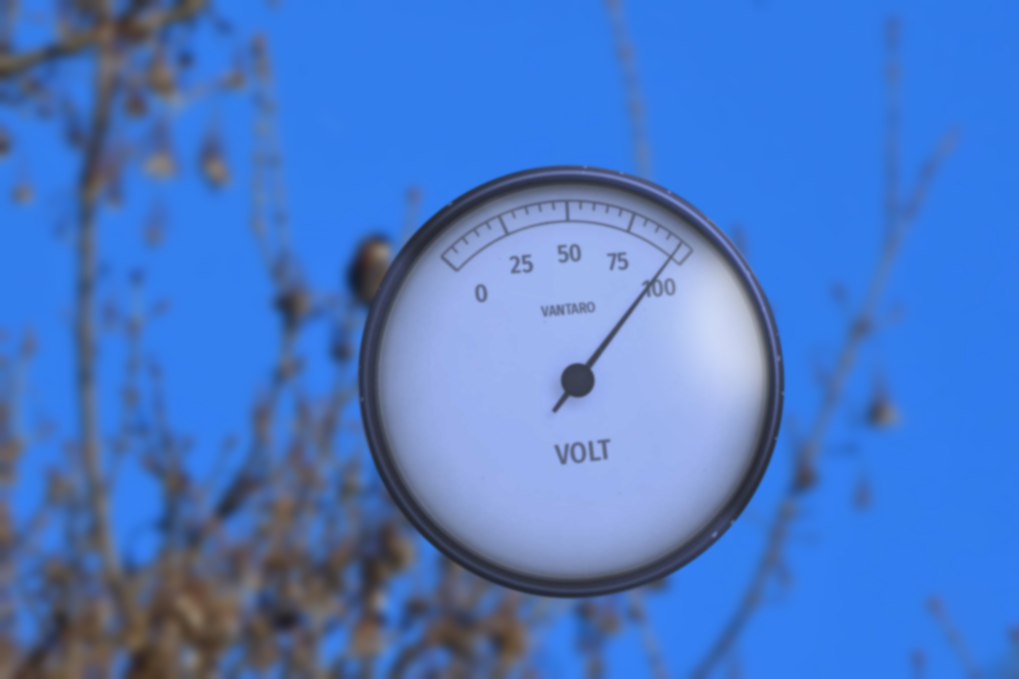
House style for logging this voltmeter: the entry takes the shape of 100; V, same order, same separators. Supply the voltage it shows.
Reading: 95; V
